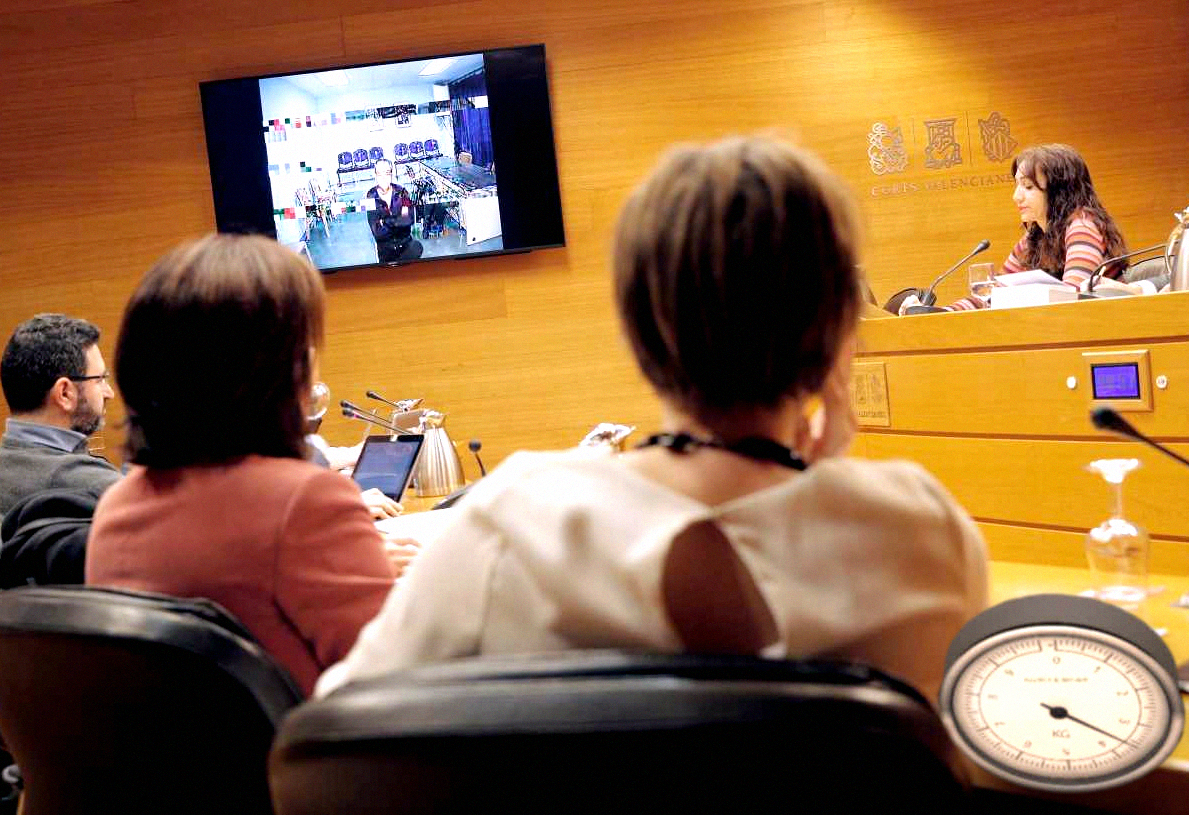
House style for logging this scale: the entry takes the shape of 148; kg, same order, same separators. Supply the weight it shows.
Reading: 3.5; kg
